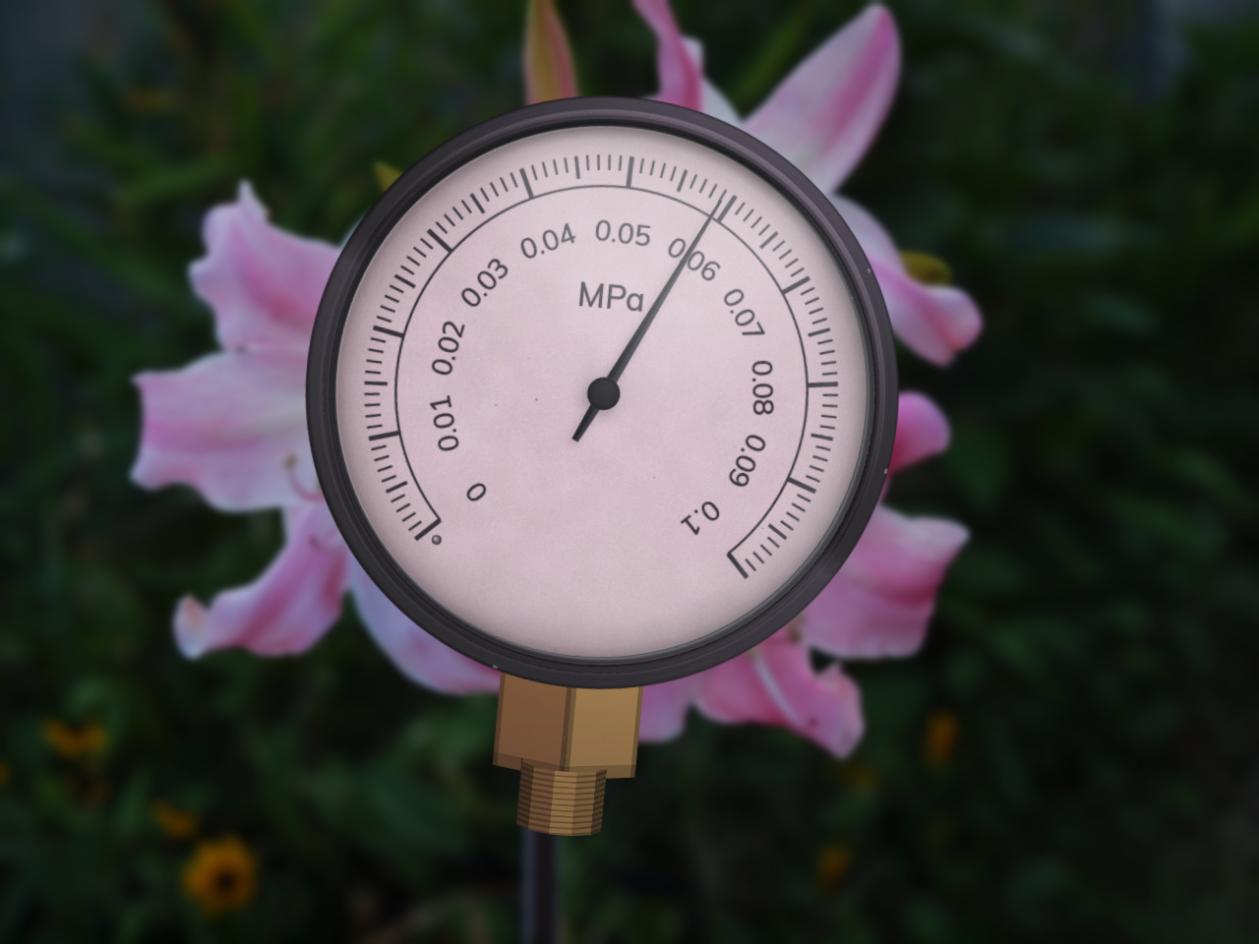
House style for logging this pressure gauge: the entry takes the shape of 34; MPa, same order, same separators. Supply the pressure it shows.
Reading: 0.059; MPa
